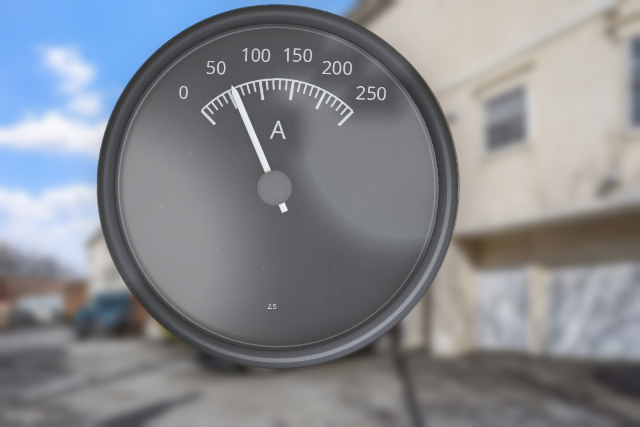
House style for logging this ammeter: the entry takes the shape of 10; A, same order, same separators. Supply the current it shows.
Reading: 60; A
